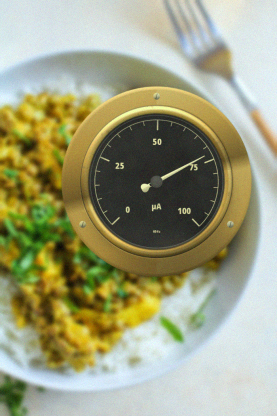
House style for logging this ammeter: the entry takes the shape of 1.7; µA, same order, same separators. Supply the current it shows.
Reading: 72.5; µA
